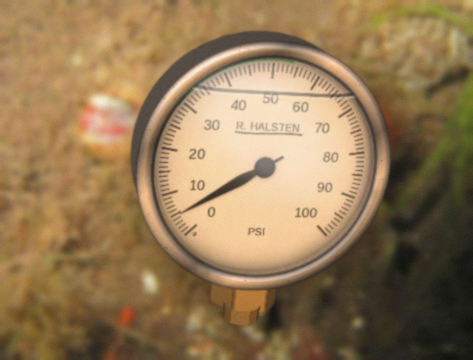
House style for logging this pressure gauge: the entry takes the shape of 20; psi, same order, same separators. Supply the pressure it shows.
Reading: 5; psi
